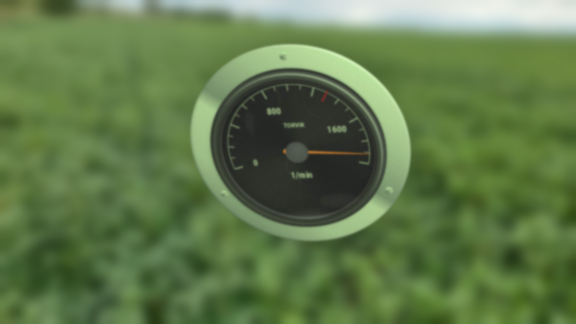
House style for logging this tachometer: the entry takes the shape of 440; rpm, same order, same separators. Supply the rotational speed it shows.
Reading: 1900; rpm
